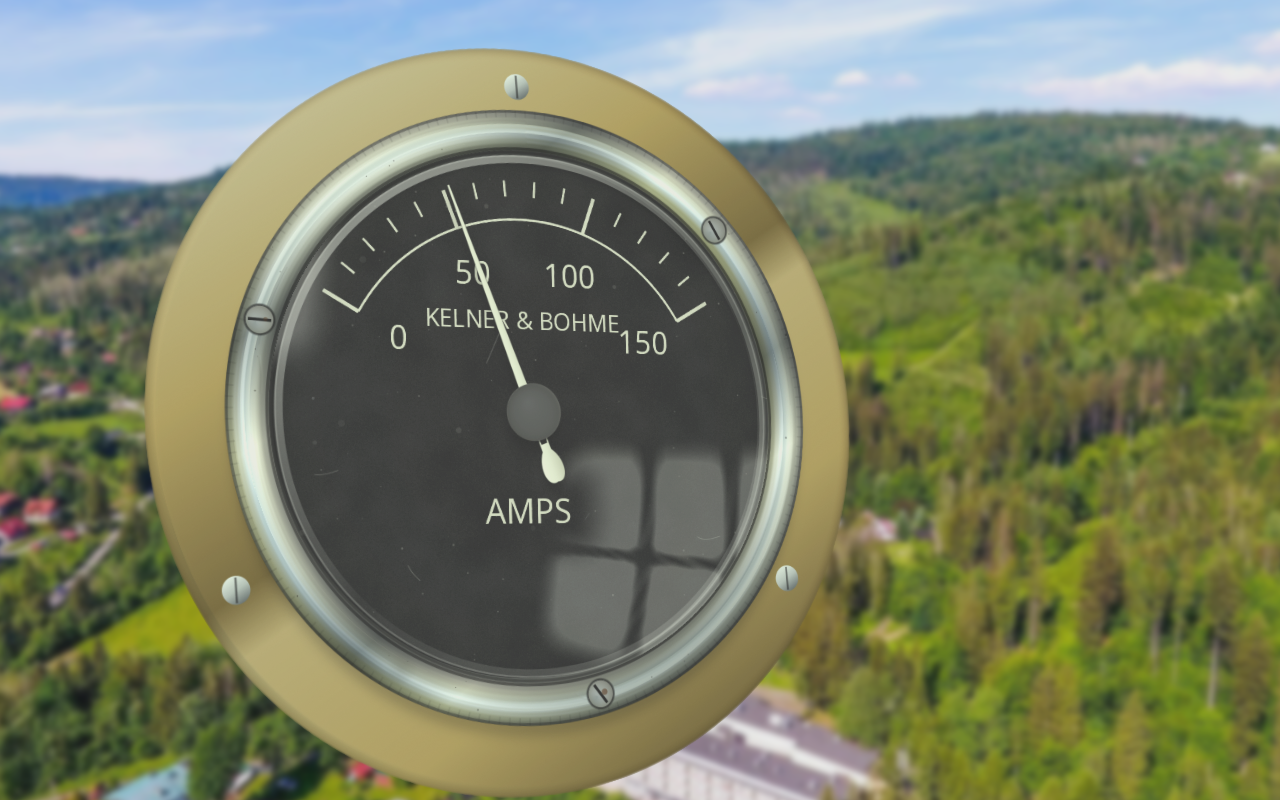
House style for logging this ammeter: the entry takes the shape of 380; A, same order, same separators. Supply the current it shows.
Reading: 50; A
